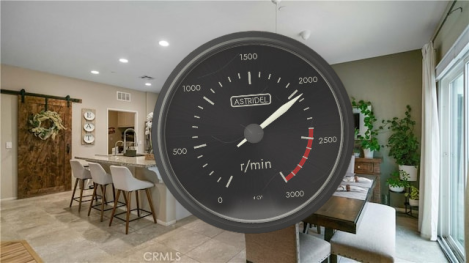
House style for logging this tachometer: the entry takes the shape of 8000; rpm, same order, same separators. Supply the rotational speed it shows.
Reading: 2050; rpm
